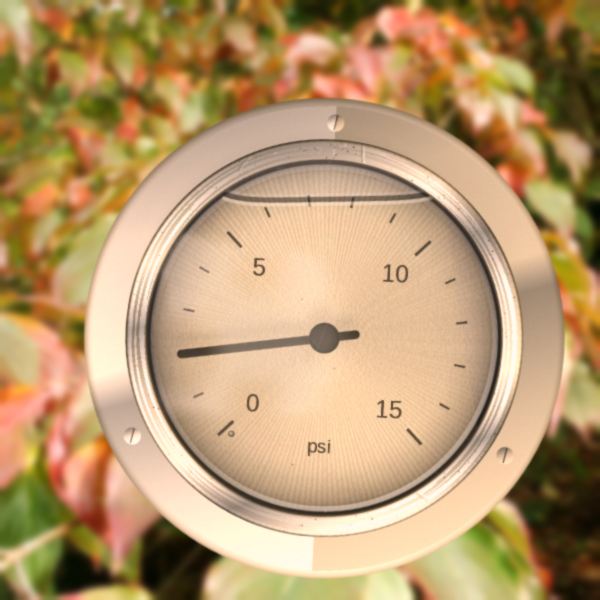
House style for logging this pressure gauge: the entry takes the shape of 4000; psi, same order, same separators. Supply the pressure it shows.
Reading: 2; psi
